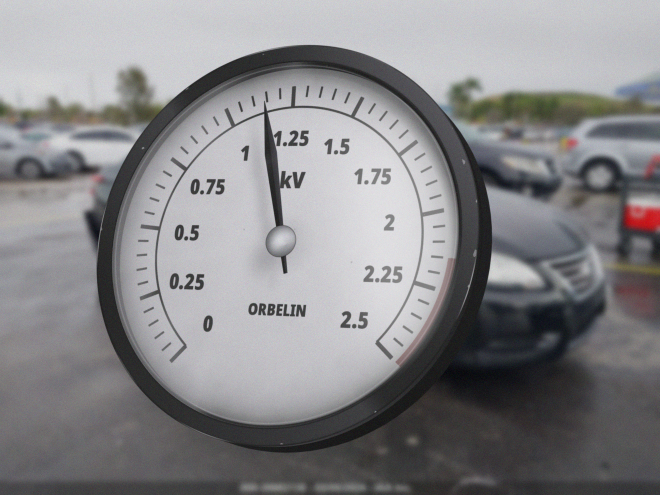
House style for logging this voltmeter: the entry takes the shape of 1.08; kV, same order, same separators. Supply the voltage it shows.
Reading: 1.15; kV
